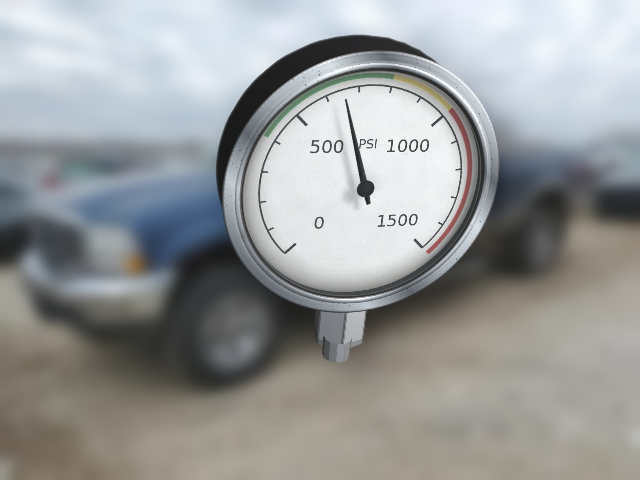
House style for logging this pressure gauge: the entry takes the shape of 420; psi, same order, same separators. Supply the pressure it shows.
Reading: 650; psi
